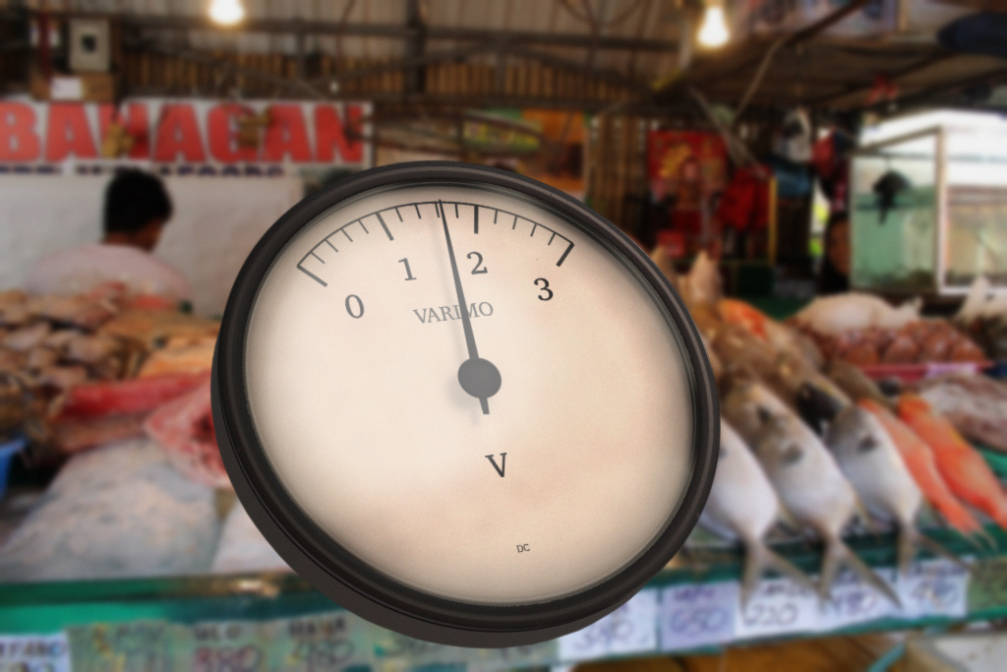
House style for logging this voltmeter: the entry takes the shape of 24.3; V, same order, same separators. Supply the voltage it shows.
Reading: 1.6; V
